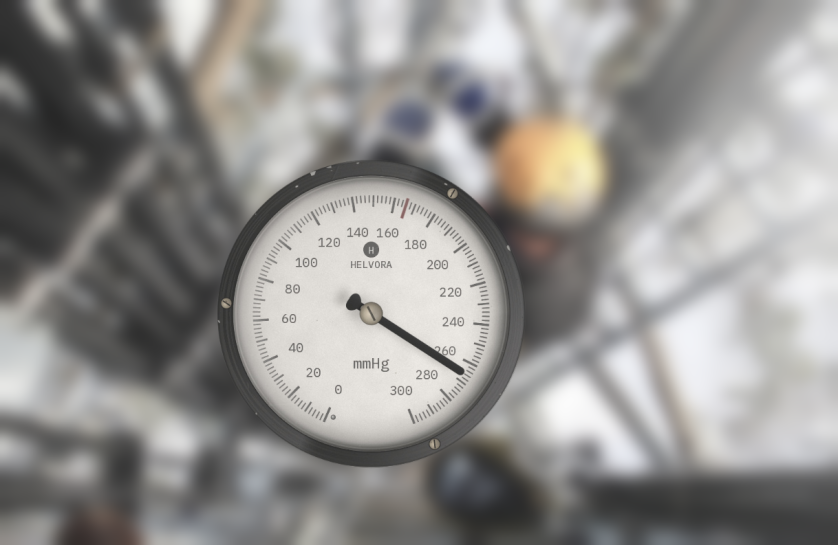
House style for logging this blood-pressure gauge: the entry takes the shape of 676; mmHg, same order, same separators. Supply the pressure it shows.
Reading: 266; mmHg
